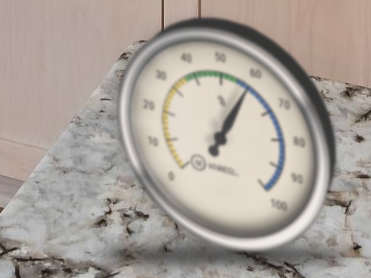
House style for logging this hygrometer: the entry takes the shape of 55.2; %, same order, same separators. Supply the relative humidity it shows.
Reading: 60; %
